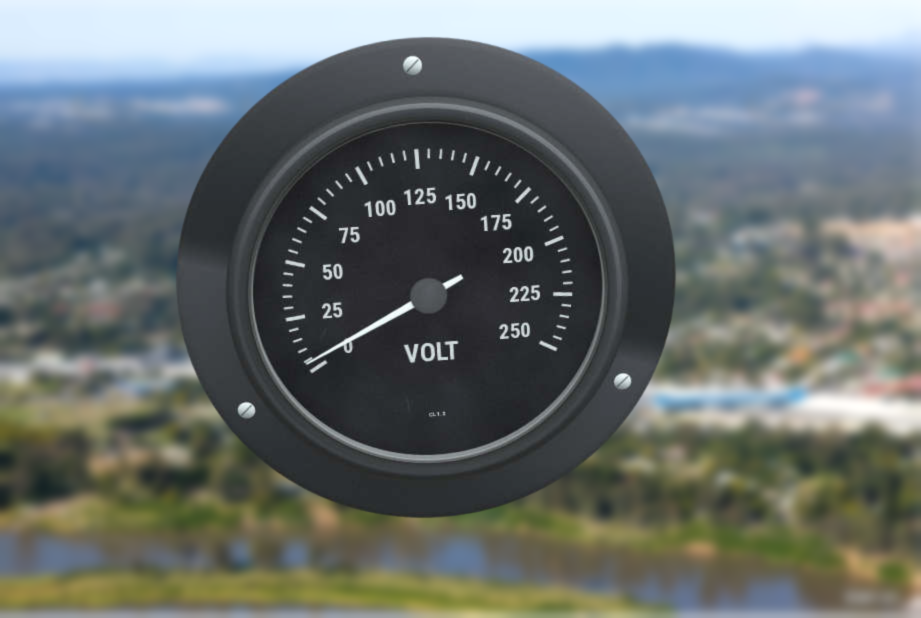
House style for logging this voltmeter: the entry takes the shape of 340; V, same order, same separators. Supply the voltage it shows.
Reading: 5; V
